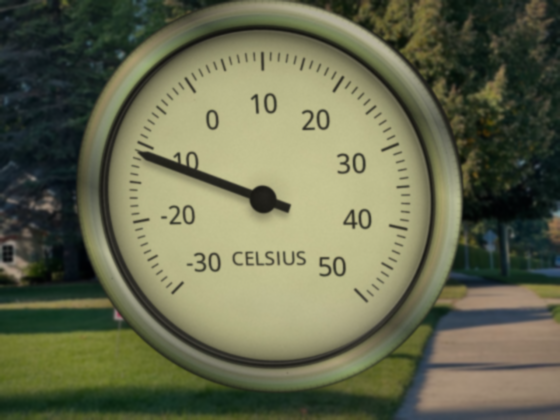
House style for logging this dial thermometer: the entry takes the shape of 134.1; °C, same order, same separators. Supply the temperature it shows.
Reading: -11; °C
